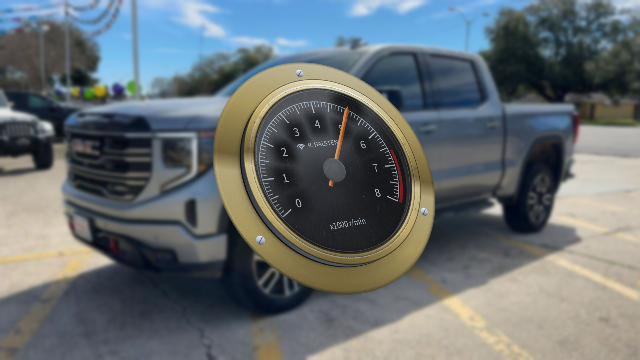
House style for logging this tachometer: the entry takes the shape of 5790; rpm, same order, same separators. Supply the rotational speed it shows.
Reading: 5000; rpm
